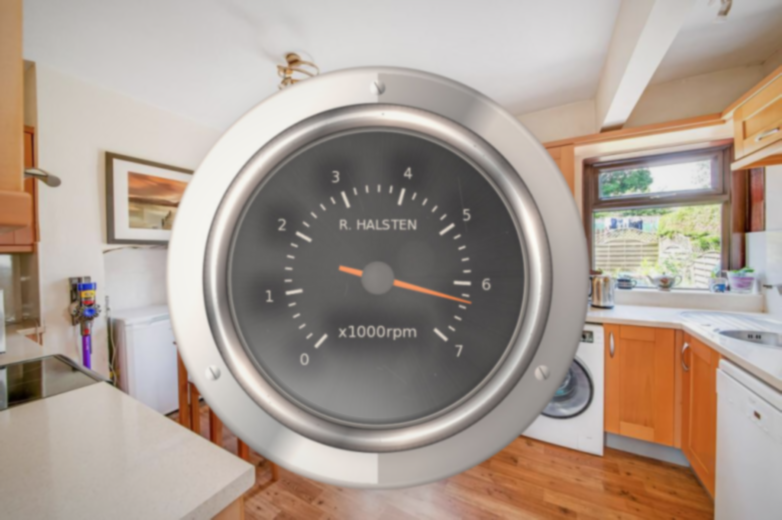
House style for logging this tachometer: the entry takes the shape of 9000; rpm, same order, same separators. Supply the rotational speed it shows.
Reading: 6300; rpm
